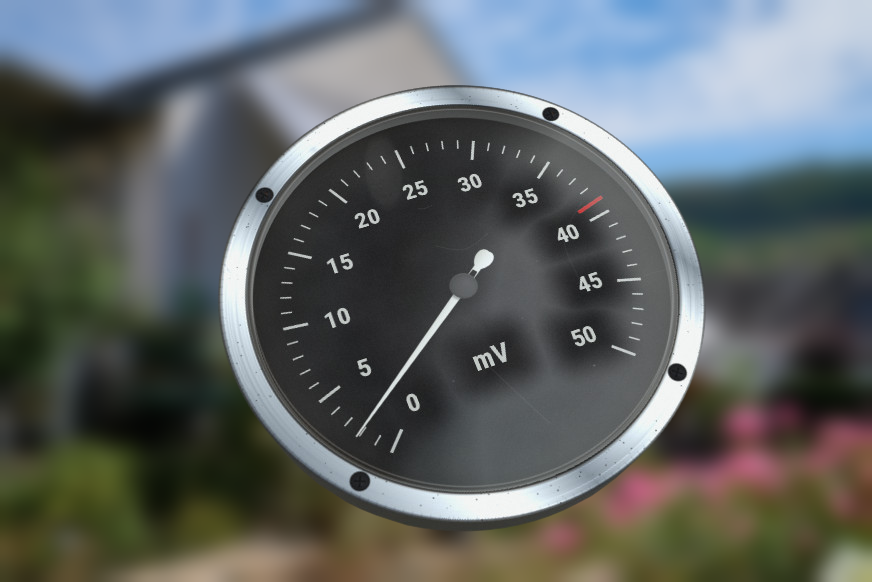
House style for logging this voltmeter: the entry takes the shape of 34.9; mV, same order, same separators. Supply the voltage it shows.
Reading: 2; mV
